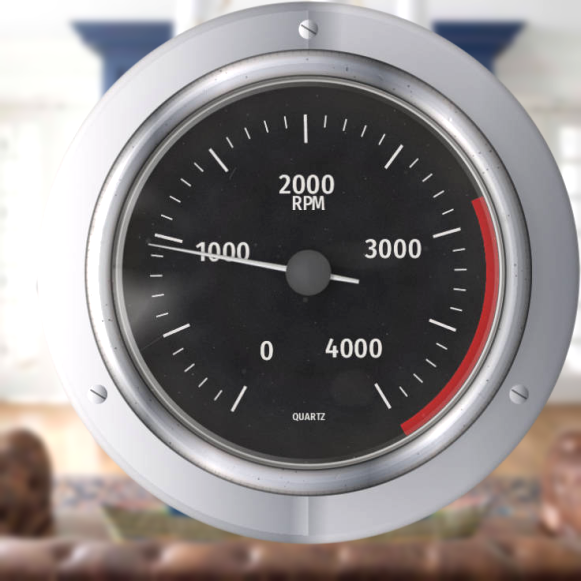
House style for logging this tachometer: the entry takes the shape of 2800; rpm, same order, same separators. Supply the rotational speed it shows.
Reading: 950; rpm
